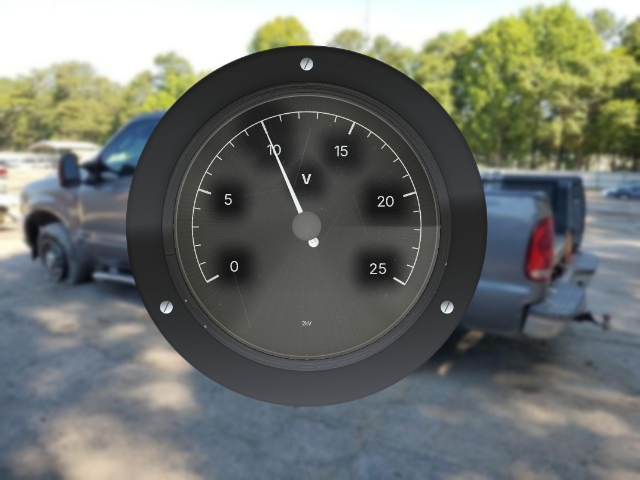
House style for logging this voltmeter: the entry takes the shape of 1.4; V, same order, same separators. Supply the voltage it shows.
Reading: 10; V
